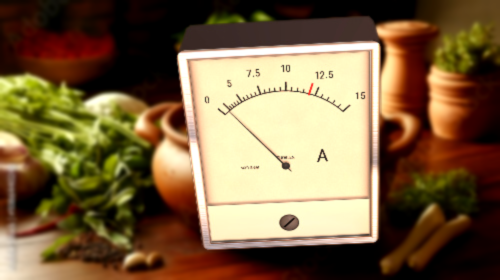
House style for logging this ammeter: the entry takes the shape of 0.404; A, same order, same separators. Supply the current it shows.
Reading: 2.5; A
